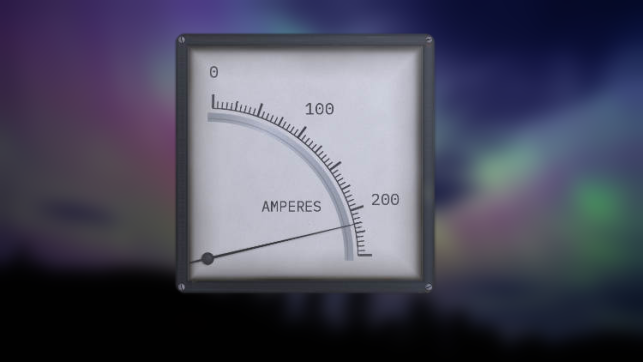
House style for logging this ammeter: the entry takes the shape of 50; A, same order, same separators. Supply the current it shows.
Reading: 215; A
